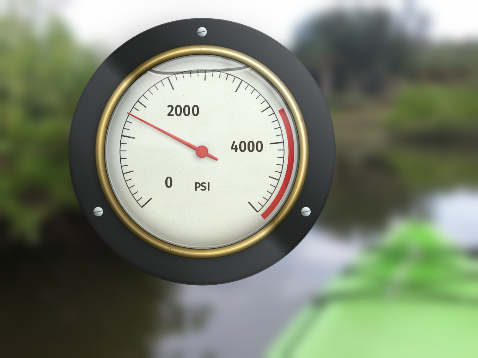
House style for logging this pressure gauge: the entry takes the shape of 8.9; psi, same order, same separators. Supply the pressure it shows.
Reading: 1300; psi
